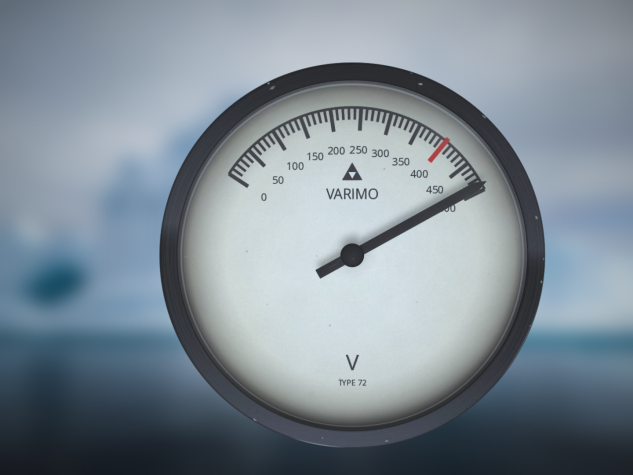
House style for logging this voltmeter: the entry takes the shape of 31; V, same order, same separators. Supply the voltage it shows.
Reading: 490; V
